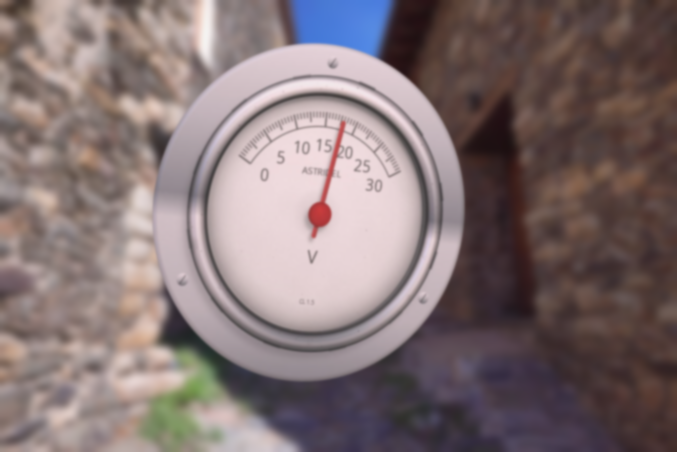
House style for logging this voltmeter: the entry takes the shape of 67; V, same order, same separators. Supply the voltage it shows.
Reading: 17.5; V
